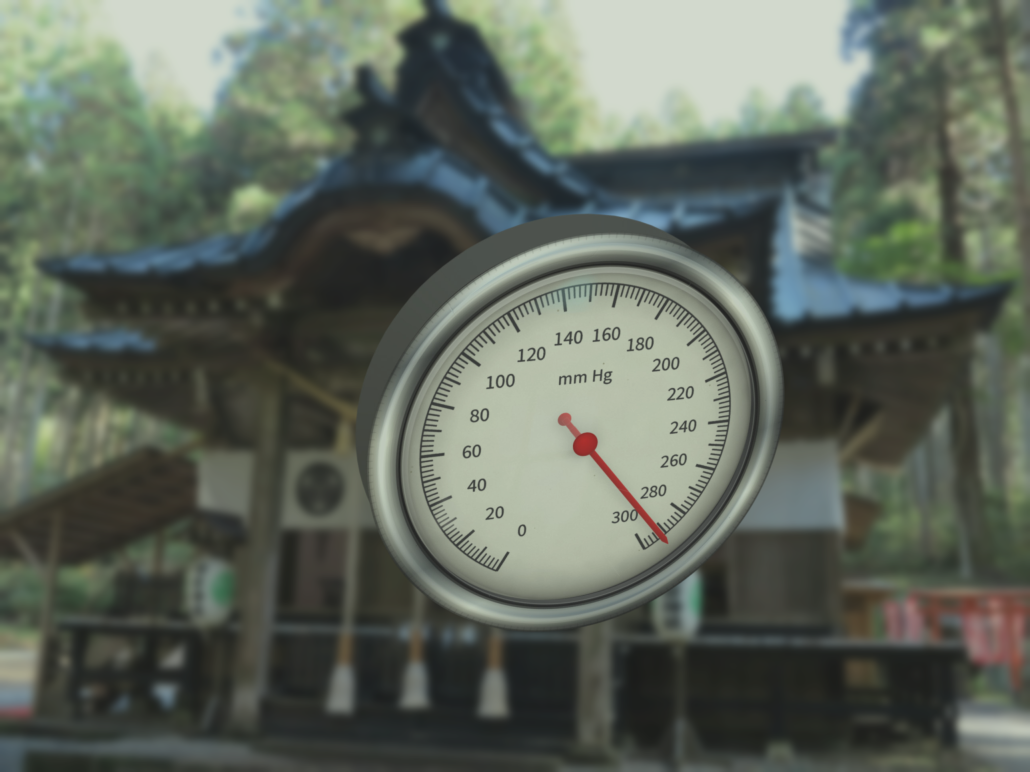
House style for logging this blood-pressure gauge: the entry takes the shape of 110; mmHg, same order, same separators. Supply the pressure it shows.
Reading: 292; mmHg
